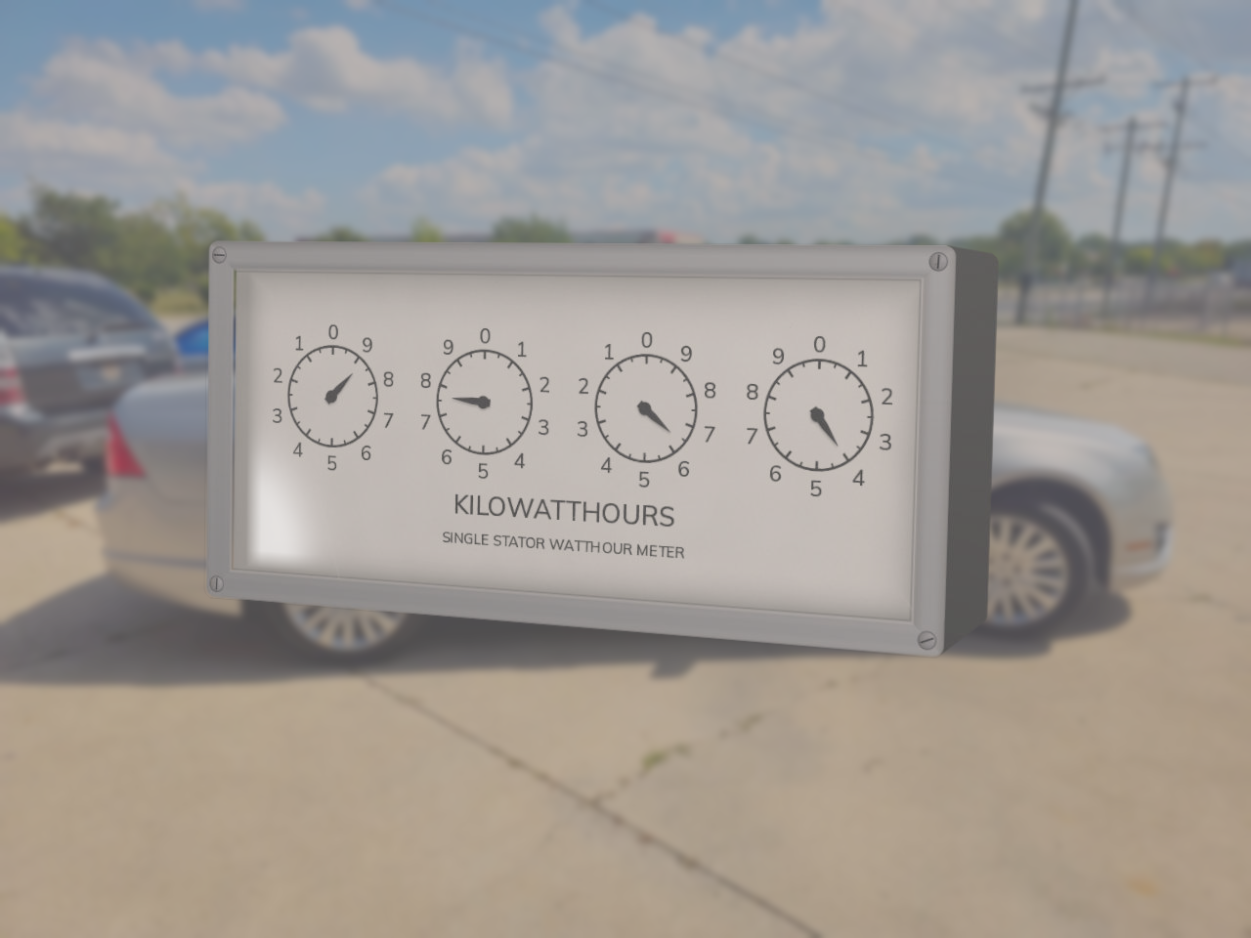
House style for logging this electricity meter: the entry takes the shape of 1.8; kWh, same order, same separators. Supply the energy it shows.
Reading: 8764; kWh
